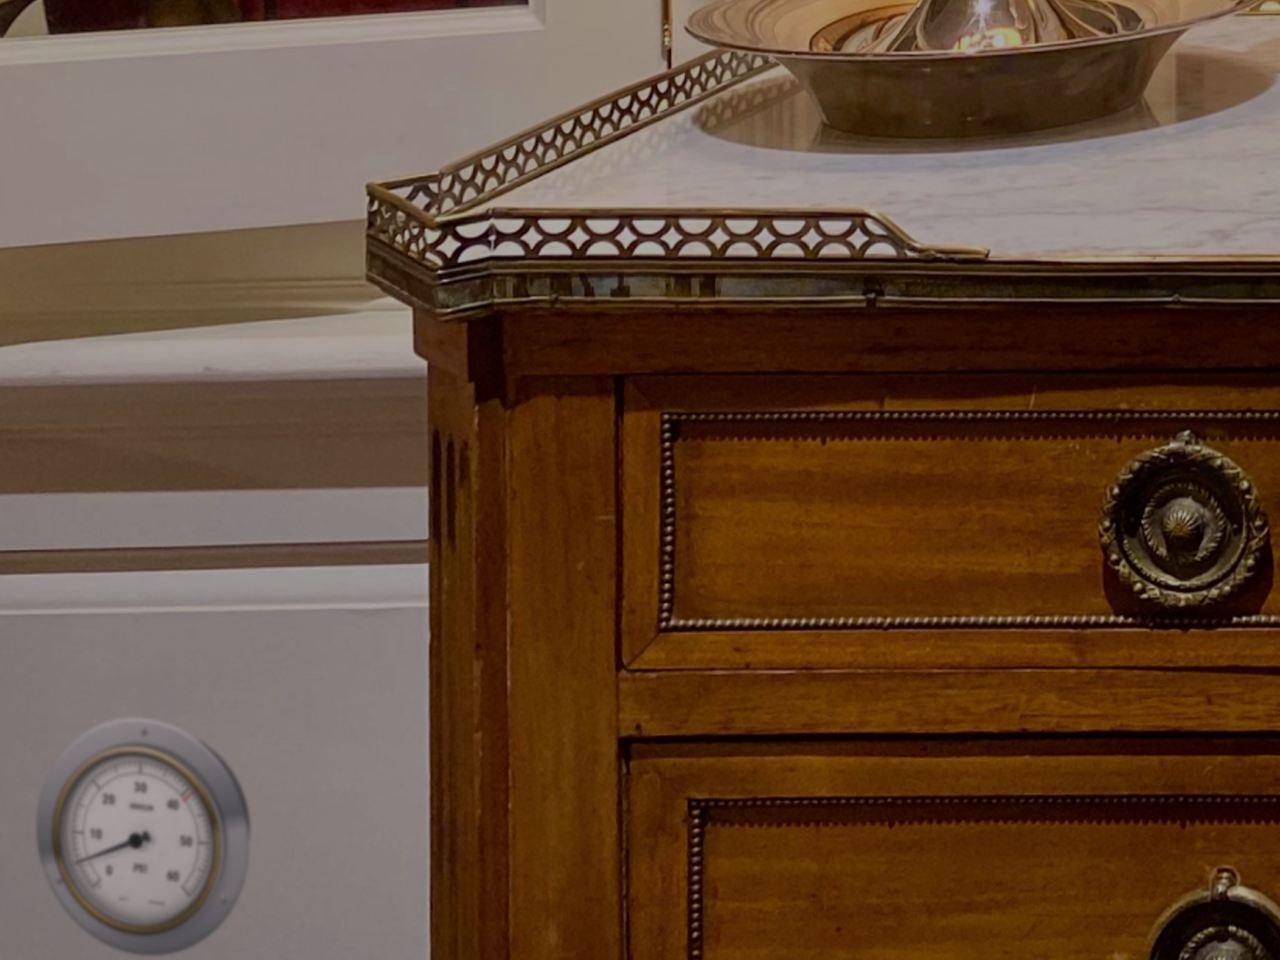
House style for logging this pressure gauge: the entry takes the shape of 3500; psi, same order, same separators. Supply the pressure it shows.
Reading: 5; psi
